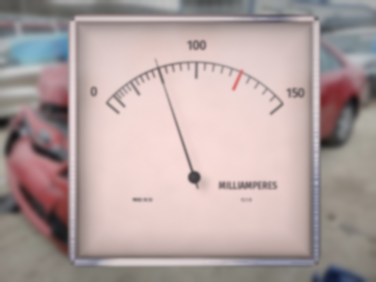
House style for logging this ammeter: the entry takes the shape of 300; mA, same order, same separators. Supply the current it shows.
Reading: 75; mA
